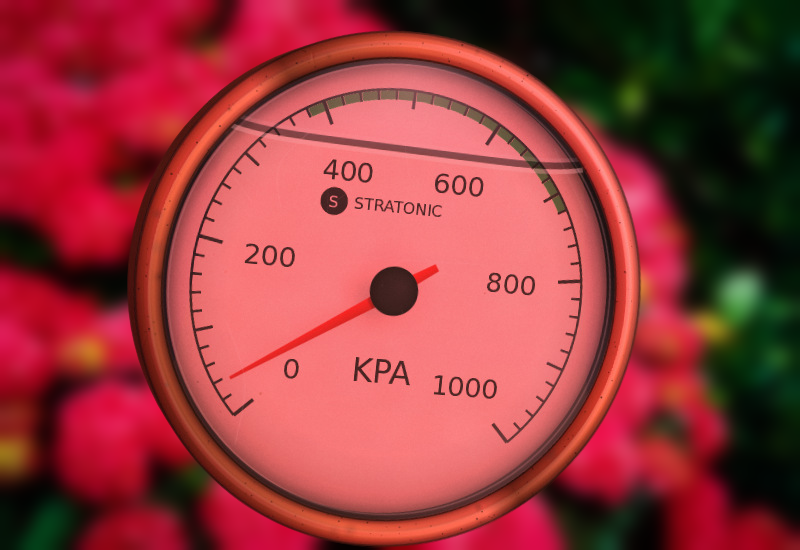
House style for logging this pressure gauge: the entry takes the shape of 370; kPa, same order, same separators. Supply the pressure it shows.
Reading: 40; kPa
